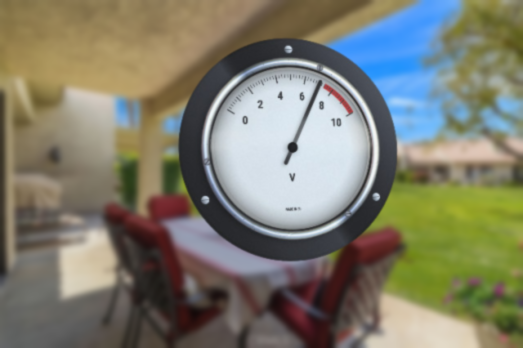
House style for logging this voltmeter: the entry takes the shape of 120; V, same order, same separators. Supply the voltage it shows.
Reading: 7; V
